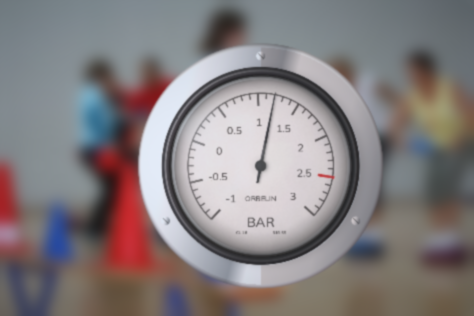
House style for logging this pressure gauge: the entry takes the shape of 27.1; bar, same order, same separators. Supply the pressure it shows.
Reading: 1.2; bar
